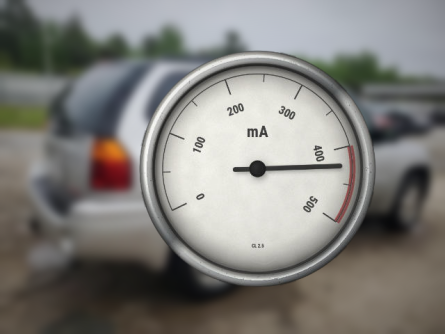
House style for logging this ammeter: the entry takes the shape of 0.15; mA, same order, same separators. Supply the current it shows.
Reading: 425; mA
